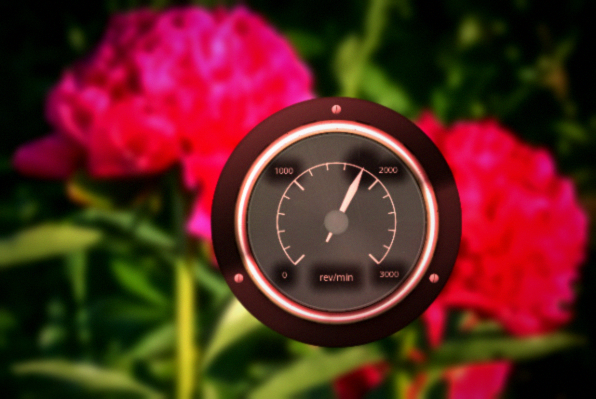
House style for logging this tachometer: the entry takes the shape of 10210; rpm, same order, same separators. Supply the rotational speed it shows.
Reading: 1800; rpm
